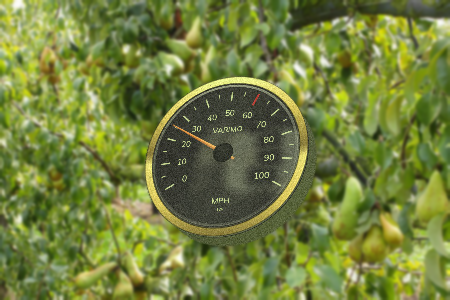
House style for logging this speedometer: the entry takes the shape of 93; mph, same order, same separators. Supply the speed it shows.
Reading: 25; mph
